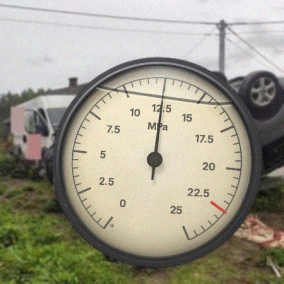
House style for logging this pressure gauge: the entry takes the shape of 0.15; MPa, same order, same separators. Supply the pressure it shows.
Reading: 12.5; MPa
